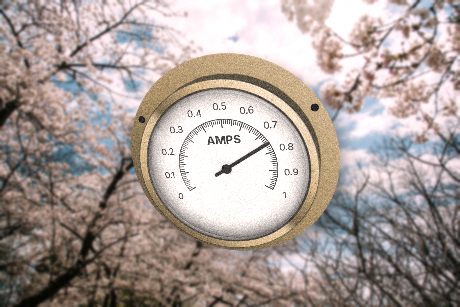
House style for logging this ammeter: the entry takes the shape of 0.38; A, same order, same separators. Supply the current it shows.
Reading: 0.75; A
